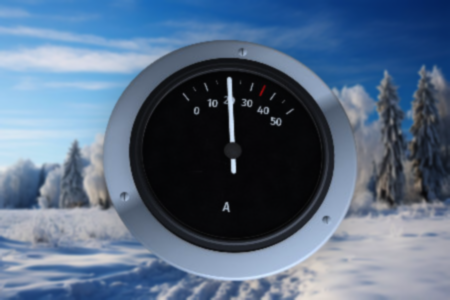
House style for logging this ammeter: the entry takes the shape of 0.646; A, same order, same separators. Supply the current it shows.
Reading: 20; A
